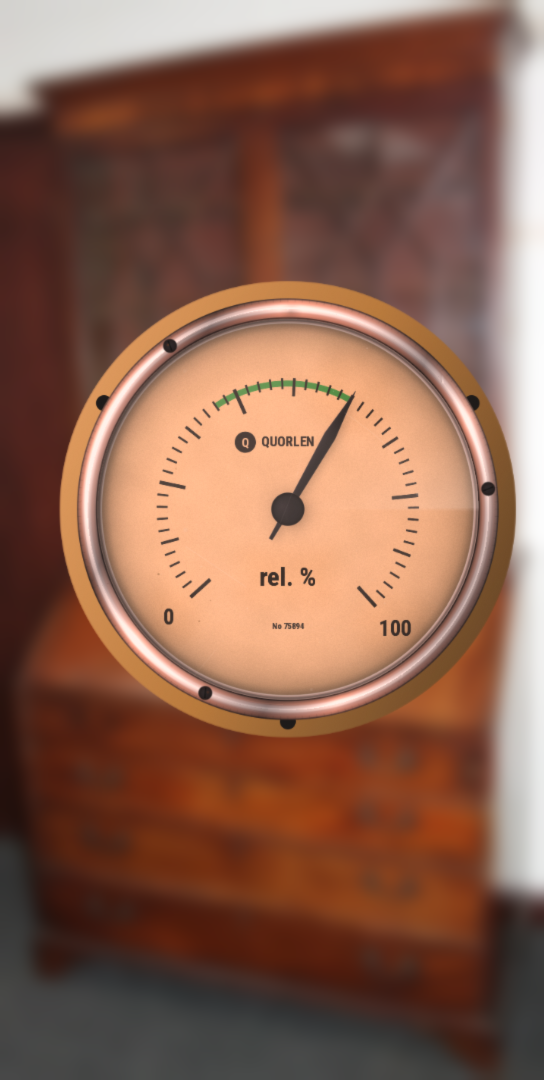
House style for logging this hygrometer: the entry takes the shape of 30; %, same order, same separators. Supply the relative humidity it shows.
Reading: 60; %
